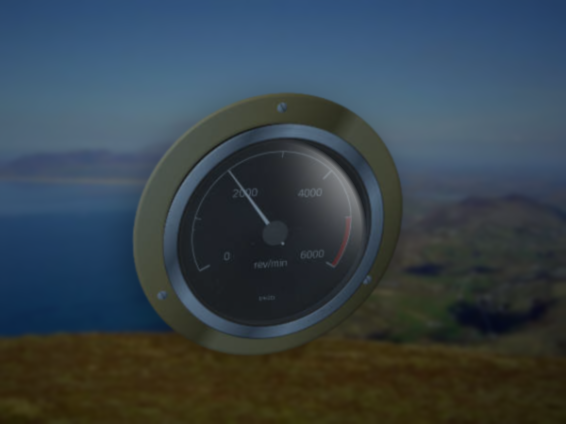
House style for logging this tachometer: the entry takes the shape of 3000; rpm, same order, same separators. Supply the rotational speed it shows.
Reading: 2000; rpm
